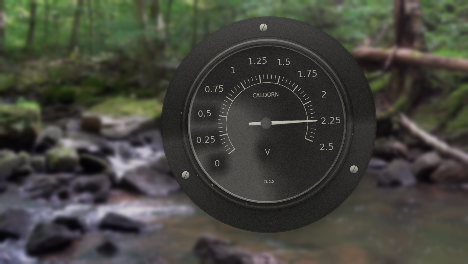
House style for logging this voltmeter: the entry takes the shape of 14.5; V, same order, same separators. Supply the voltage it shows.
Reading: 2.25; V
